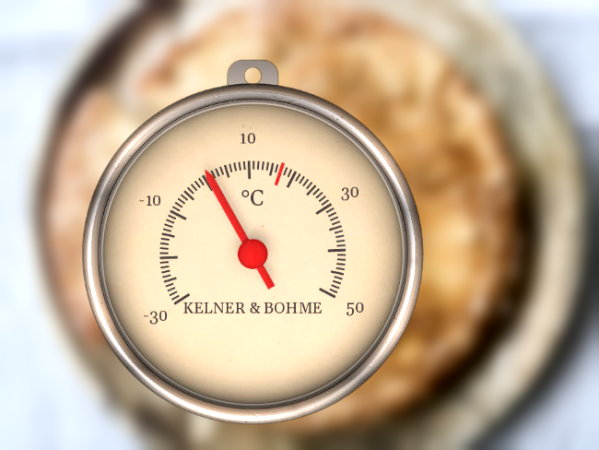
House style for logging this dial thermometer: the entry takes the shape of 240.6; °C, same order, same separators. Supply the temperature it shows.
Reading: 1; °C
